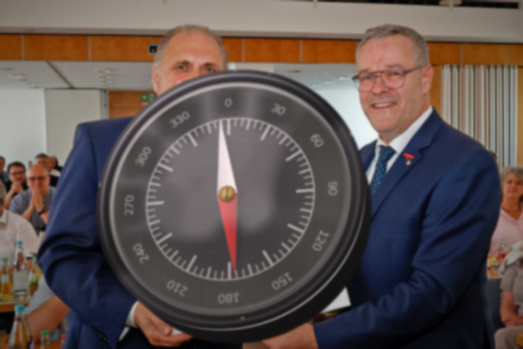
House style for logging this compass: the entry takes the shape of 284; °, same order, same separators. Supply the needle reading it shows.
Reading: 175; °
